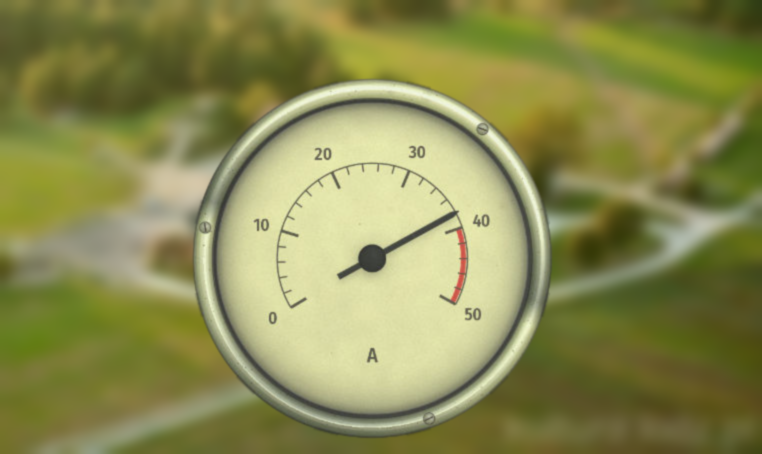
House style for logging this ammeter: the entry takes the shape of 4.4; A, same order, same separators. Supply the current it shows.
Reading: 38; A
